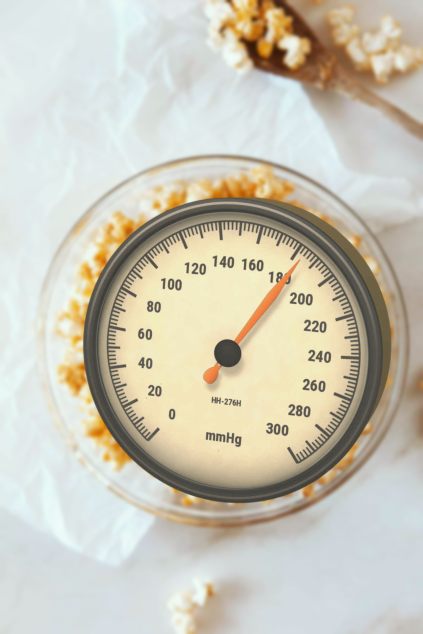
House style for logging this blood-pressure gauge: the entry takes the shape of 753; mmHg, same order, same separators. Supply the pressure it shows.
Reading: 184; mmHg
